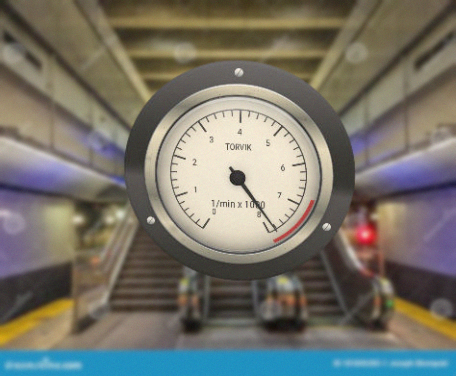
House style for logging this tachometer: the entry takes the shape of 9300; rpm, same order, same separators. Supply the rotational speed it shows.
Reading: 7800; rpm
